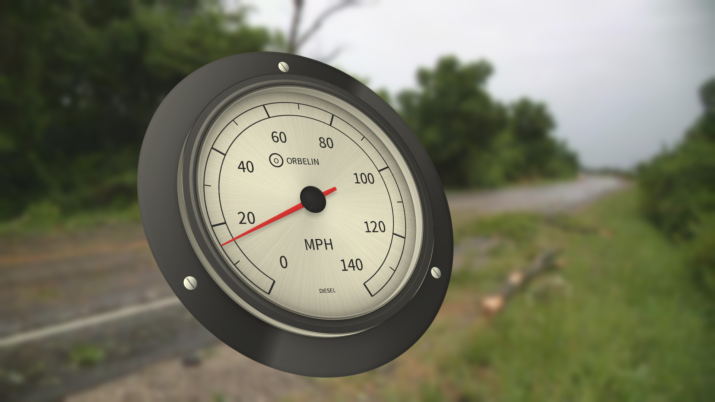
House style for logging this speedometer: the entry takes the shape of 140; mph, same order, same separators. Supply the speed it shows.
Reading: 15; mph
